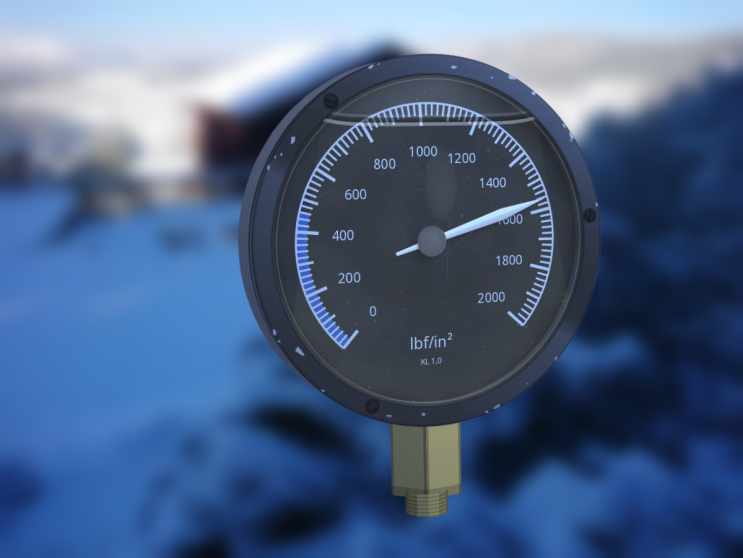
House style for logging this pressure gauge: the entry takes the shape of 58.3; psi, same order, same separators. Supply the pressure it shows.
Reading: 1560; psi
